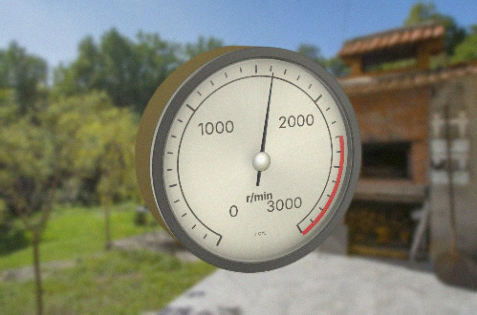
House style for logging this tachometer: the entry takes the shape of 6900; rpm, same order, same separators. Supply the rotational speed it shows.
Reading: 1600; rpm
